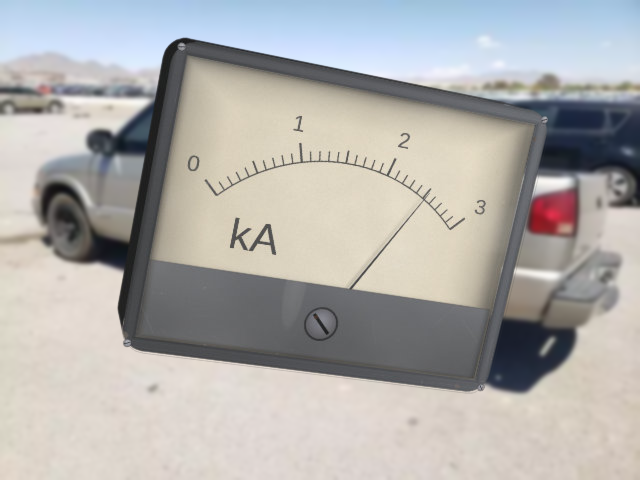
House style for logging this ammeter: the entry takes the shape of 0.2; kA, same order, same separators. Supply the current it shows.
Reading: 2.5; kA
